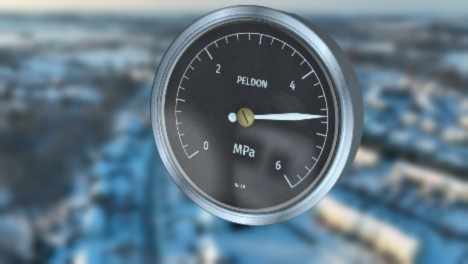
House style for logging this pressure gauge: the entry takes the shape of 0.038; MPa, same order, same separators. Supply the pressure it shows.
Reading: 4.7; MPa
